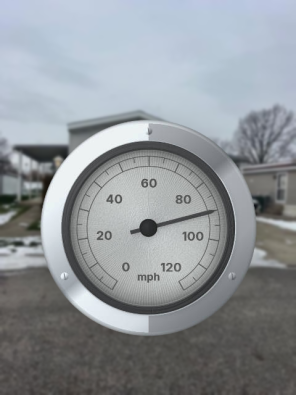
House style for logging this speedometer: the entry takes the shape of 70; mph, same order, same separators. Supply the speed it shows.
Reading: 90; mph
